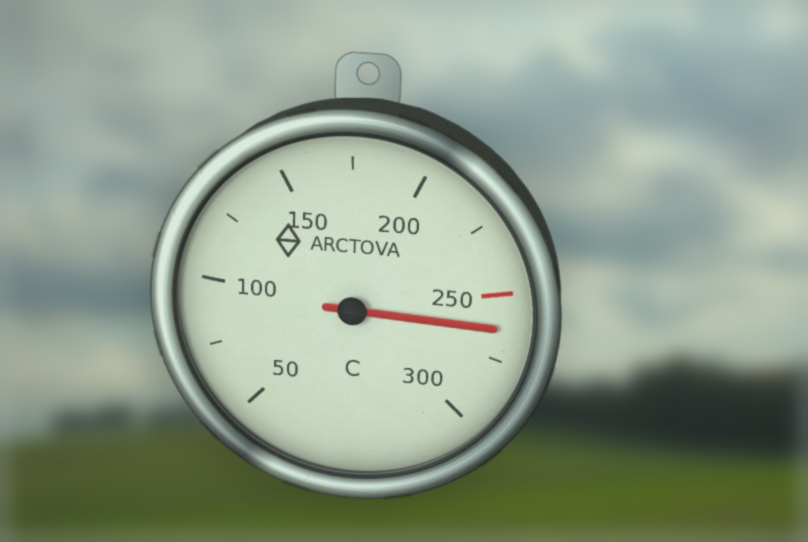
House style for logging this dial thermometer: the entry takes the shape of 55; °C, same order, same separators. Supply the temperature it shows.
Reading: 262.5; °C
